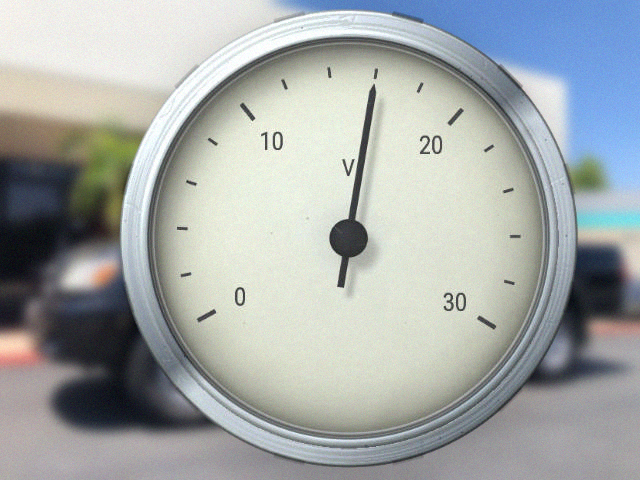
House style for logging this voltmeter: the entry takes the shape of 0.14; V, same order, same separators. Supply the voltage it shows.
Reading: 16; V
